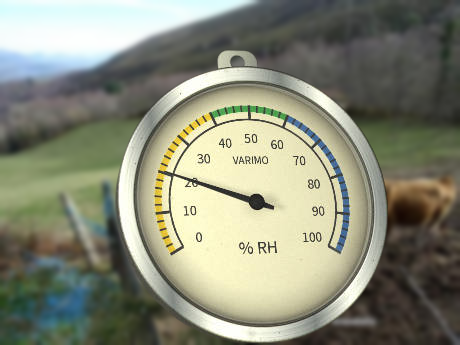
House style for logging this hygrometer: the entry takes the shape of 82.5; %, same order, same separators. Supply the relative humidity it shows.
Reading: 20; %
